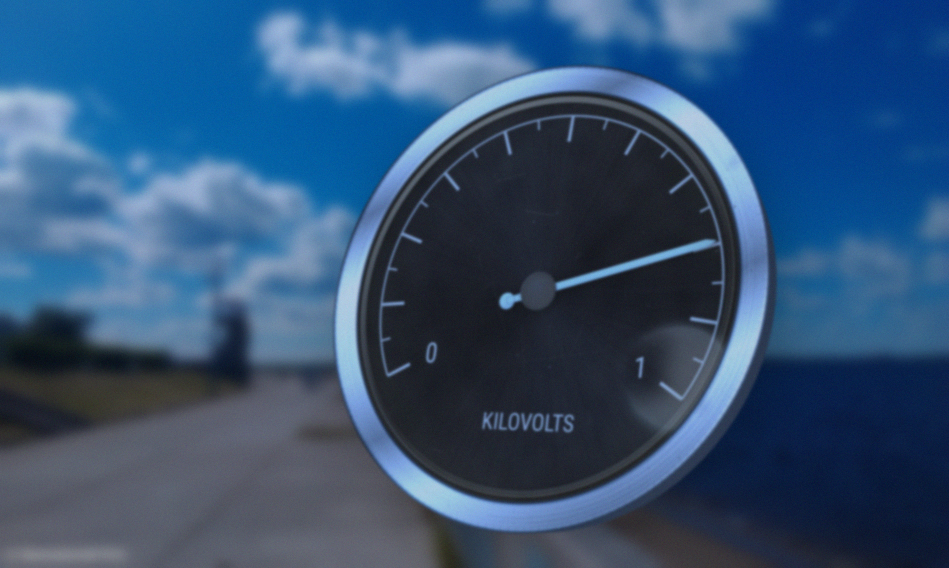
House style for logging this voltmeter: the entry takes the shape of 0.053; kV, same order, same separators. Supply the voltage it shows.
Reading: 0.8; kV
